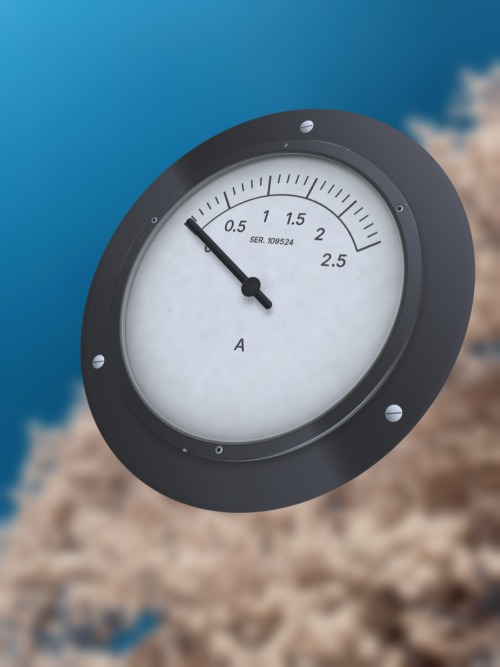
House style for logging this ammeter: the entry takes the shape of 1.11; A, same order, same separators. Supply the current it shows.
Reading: 0.05; A
